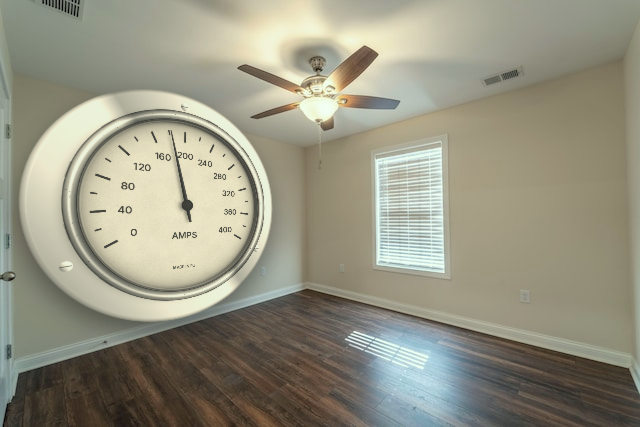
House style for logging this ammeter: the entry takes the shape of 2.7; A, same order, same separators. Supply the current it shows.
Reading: 180; A
